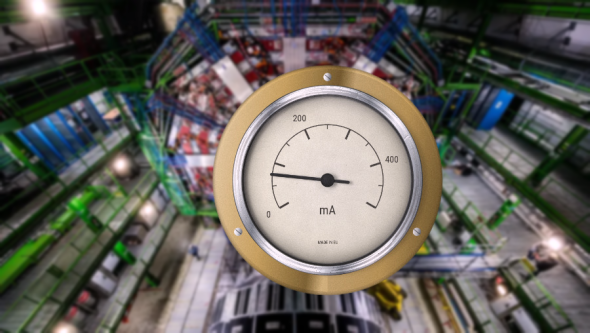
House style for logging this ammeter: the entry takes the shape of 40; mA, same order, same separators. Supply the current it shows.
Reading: 75; mA
